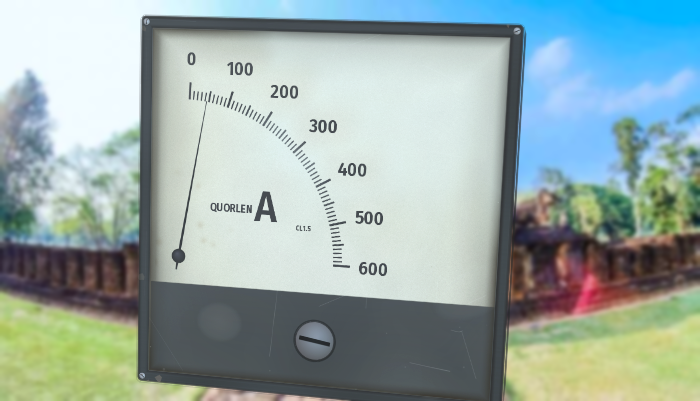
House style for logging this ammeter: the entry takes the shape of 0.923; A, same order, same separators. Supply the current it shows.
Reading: 50; A
